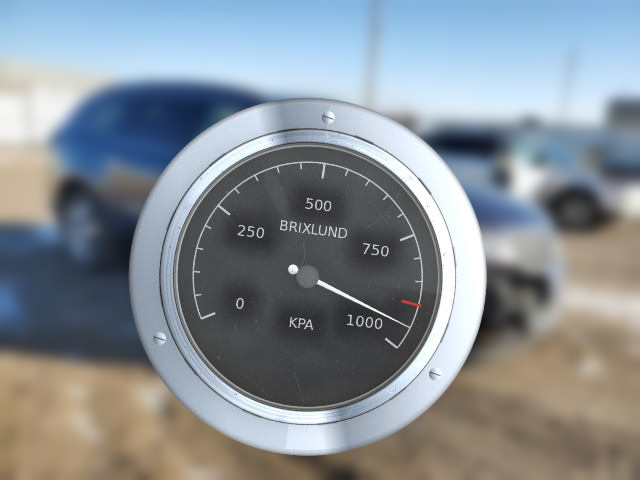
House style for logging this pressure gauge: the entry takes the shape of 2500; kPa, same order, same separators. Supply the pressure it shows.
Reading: 950; kPa
